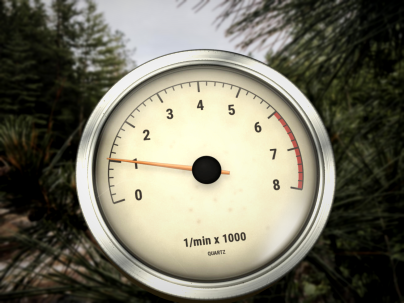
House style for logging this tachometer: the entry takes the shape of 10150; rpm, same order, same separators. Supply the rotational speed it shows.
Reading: 1000; rpm
